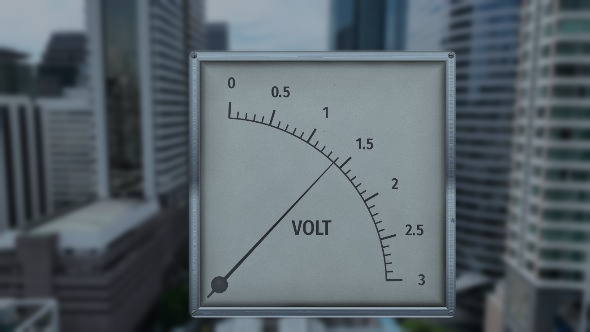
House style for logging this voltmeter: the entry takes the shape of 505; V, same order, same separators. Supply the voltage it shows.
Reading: 1.4; V
